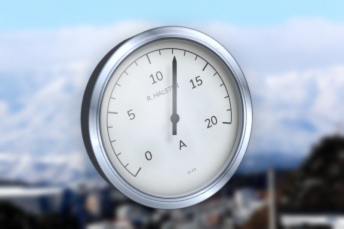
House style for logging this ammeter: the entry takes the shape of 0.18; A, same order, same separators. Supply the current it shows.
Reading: 12; A
